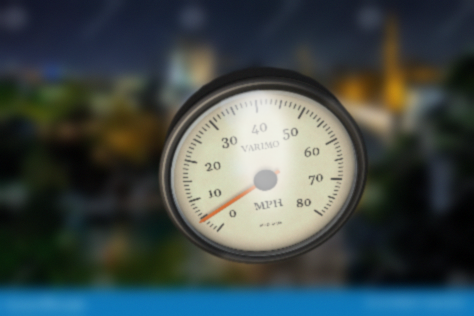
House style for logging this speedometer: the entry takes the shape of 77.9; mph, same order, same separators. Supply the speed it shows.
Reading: 5; mph
